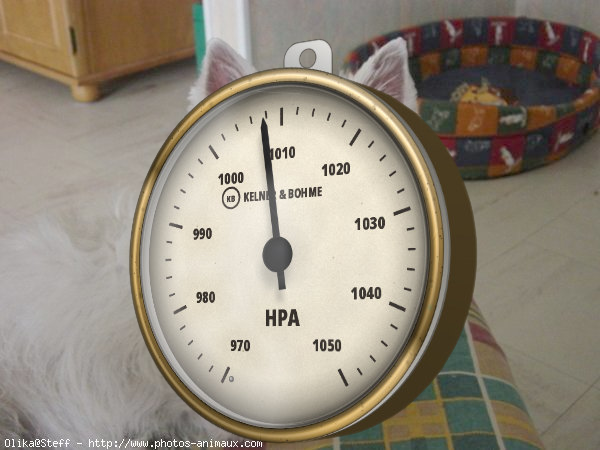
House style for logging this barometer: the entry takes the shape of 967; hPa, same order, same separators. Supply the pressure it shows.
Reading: 1008; hPa
